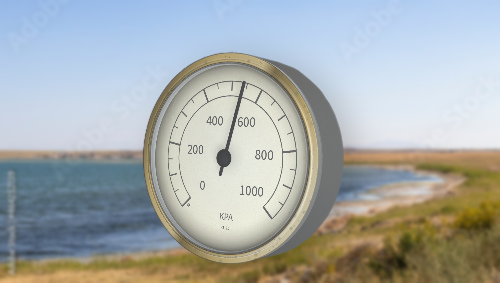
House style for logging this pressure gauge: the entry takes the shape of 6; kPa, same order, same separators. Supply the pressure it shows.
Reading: 550; kPa
